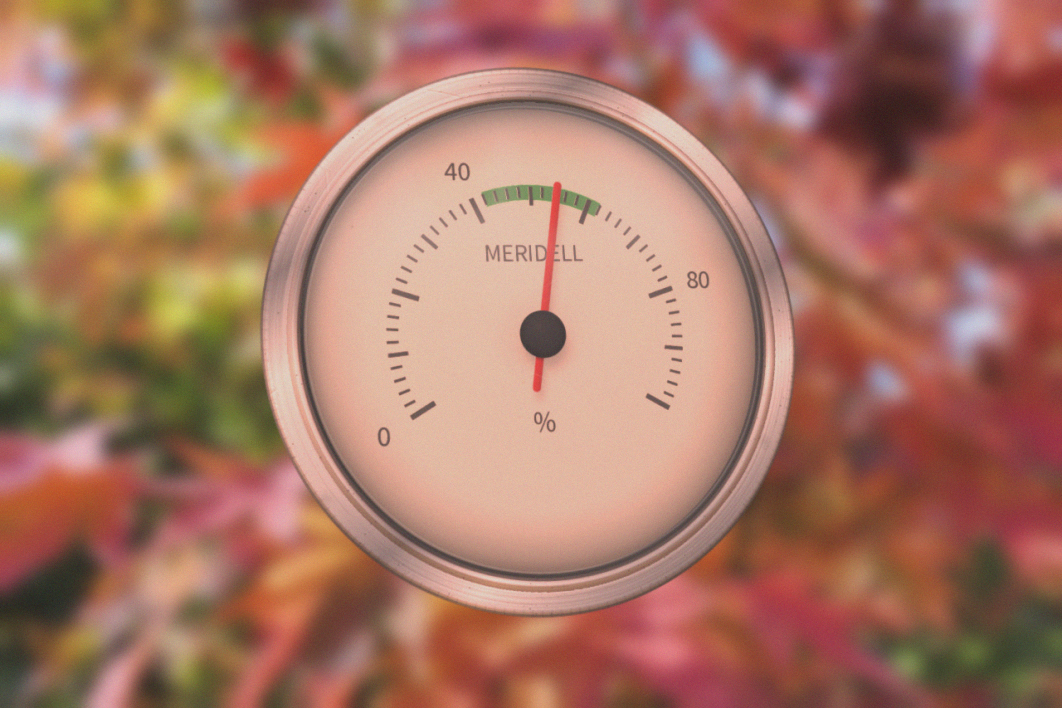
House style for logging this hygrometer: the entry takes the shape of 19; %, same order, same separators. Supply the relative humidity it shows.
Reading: 54; %
